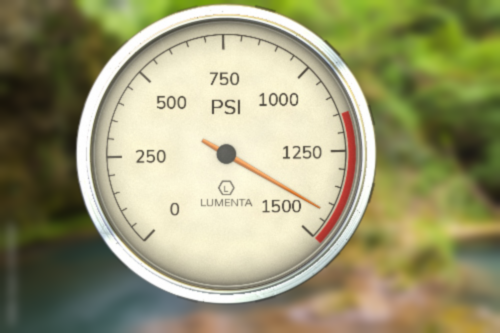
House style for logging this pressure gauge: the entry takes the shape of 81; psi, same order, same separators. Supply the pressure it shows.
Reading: 1425; psi
